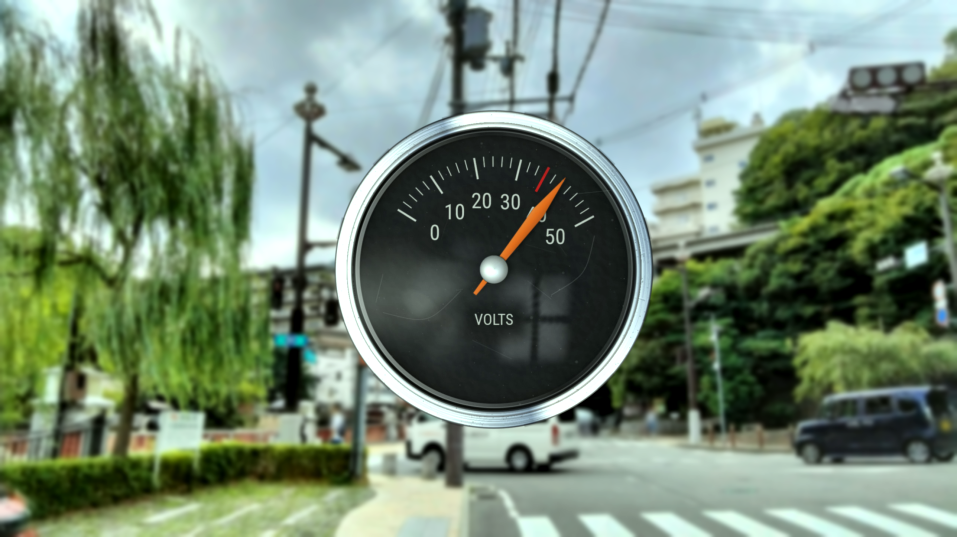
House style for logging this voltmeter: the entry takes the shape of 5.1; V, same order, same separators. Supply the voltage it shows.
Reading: 40; V
